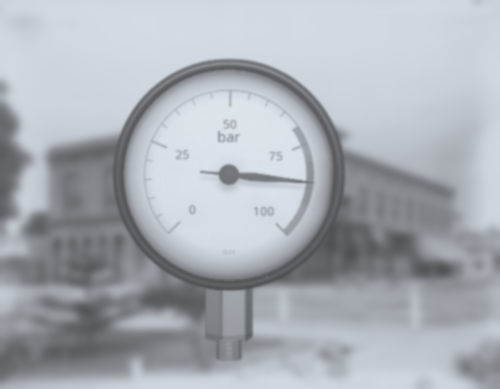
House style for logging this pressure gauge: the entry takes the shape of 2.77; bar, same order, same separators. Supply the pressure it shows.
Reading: 85; bar
